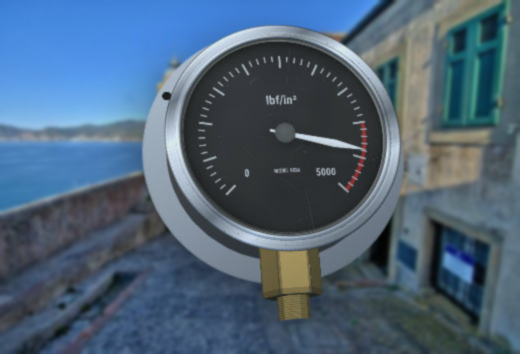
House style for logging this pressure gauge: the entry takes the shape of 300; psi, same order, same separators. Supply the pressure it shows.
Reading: 4400; psi
